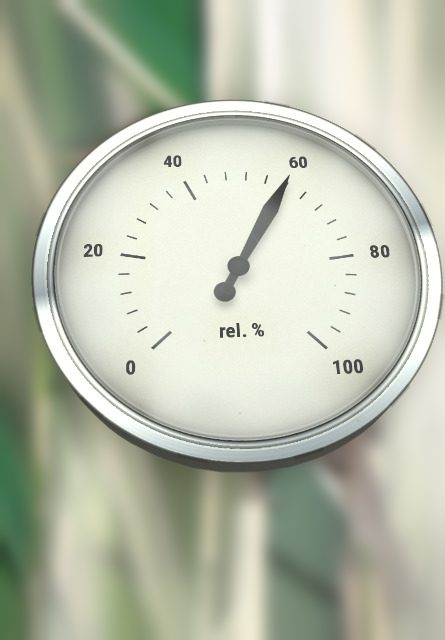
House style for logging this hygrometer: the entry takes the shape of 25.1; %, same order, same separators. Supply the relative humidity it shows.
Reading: 60; %
